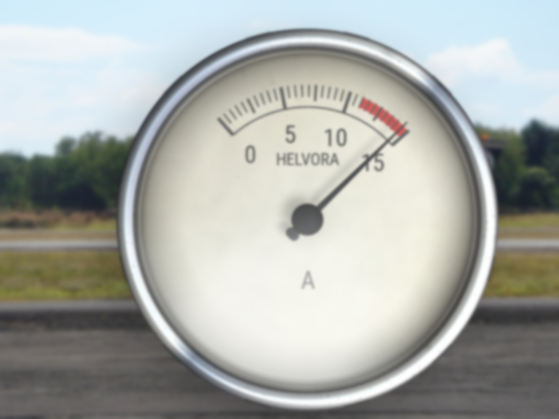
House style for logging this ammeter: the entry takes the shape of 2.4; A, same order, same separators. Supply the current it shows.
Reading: 14.5; A
